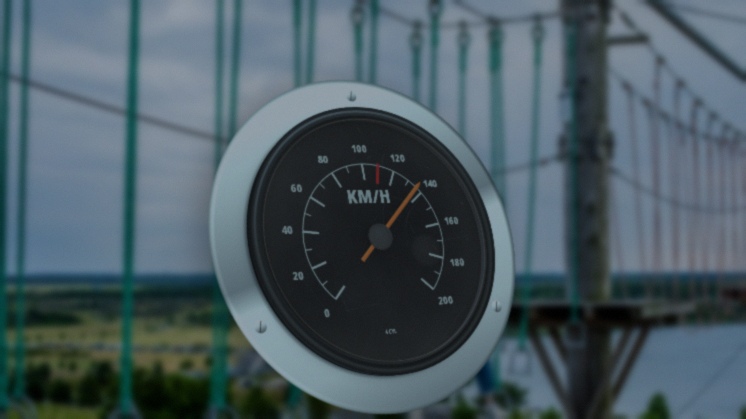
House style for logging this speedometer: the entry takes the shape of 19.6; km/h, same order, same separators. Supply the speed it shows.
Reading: 135; km/h
